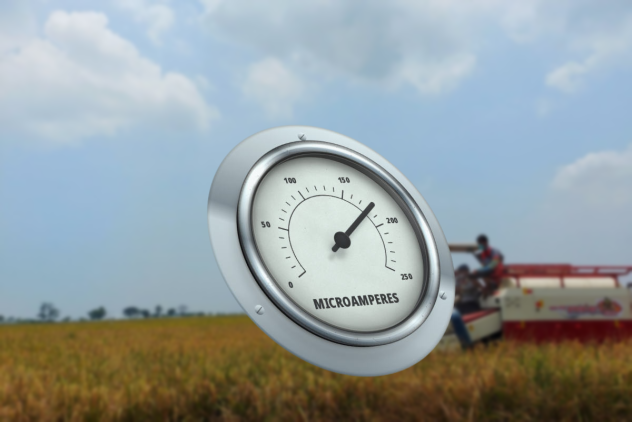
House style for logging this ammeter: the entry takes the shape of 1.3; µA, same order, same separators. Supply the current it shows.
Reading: 180; µA
